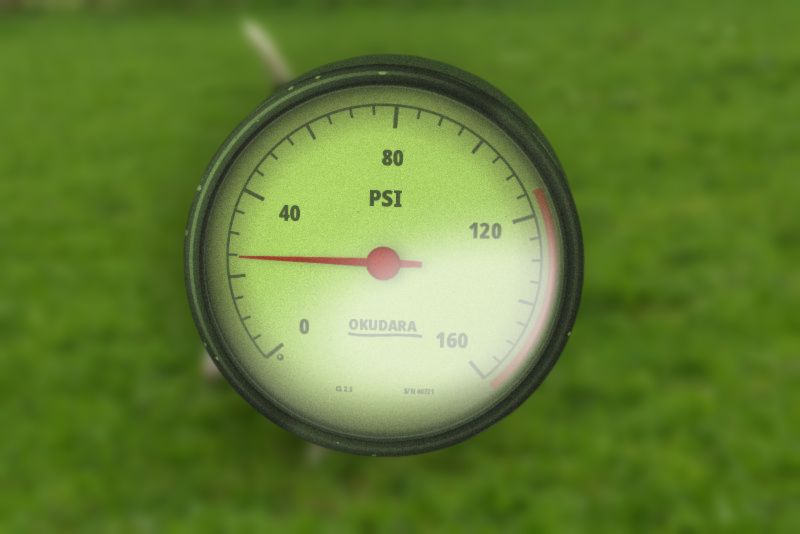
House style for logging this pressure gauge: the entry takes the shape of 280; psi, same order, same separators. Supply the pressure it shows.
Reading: 25; psi
